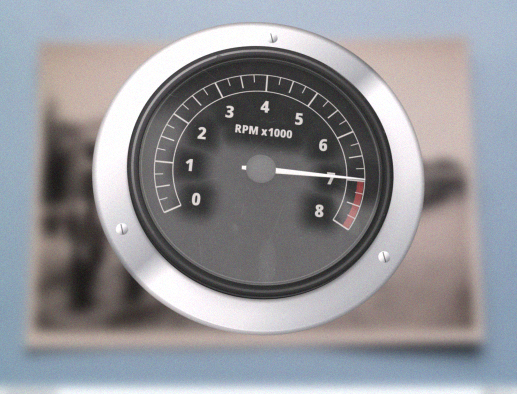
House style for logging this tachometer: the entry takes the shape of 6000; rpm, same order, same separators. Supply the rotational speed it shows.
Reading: 7000; rpm
